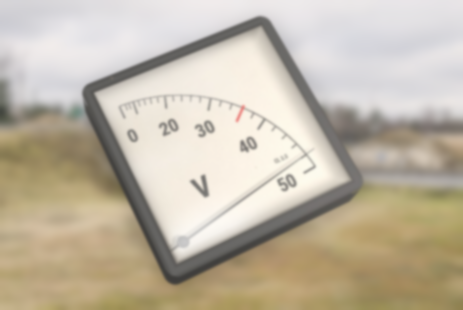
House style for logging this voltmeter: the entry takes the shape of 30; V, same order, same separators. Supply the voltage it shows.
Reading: 48; V
